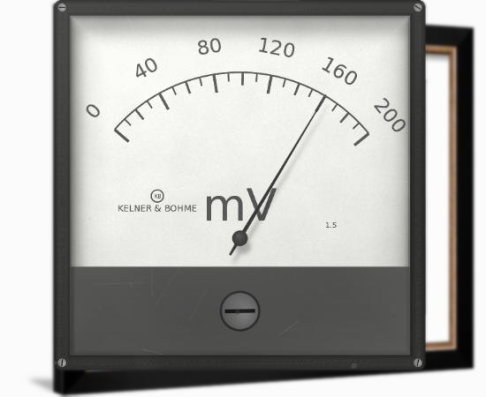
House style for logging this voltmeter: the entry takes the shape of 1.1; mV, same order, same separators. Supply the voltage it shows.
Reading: 160; mV
